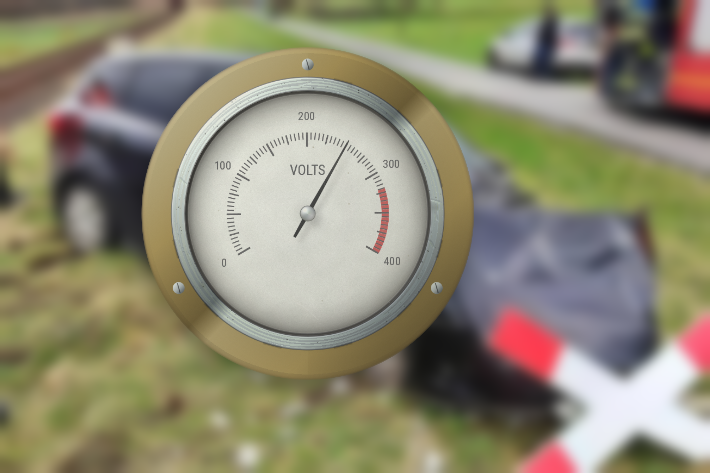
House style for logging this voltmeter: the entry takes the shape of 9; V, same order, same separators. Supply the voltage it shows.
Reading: 250; V
